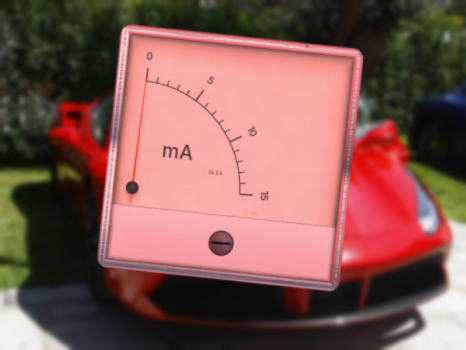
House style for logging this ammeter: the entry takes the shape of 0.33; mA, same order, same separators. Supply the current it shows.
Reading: 0; mA
